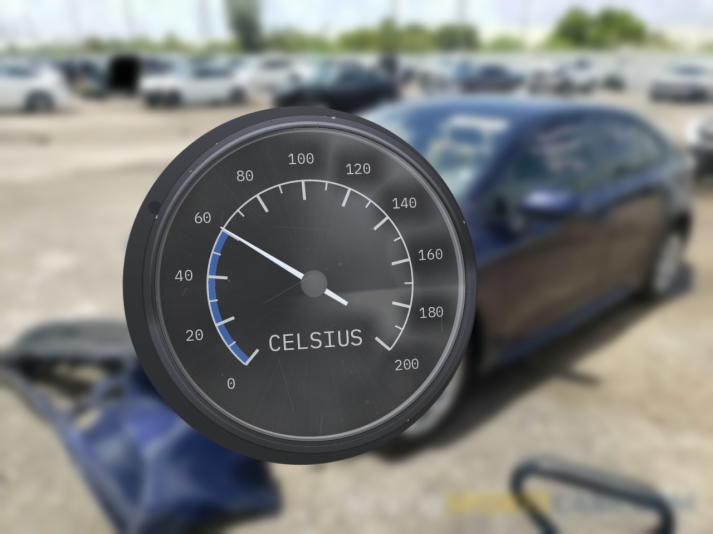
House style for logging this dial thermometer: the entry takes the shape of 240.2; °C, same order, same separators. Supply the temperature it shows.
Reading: 60; °C
